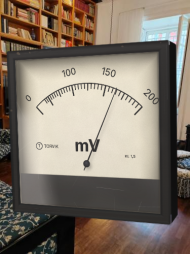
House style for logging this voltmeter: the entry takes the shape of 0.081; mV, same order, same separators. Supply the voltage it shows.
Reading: 165; mV
